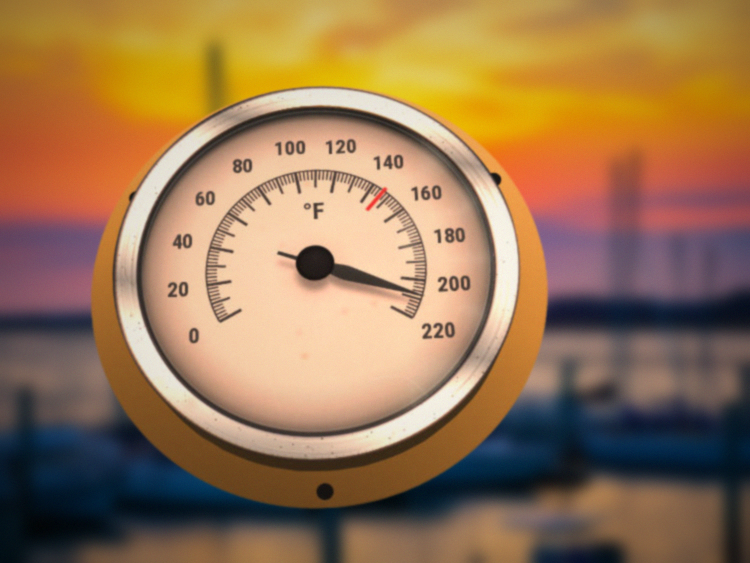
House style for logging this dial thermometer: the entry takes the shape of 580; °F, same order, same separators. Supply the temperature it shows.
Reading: 210; °F
